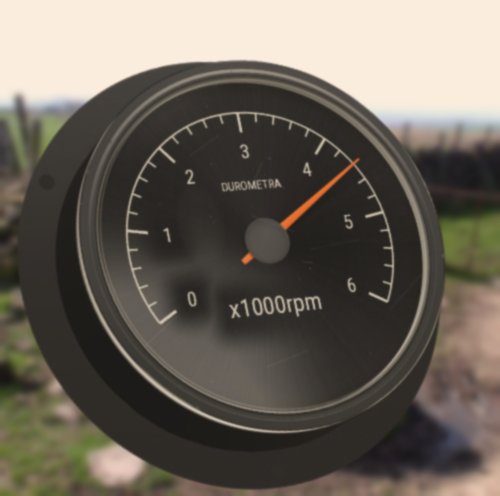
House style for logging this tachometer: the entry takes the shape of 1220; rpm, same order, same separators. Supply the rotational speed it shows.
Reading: 4400; rpm
